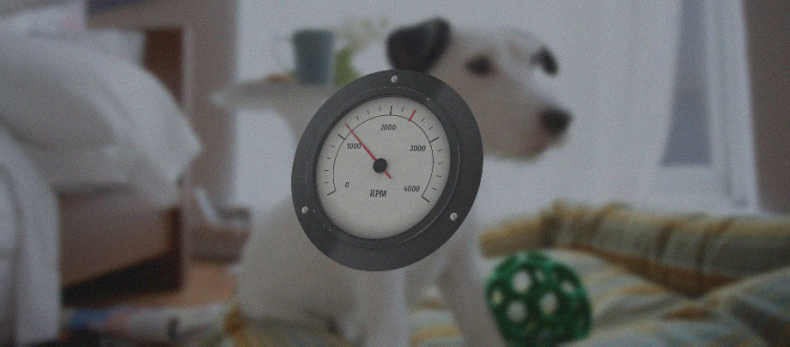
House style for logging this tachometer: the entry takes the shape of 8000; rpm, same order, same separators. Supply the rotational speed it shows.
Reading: 1200; rpm
